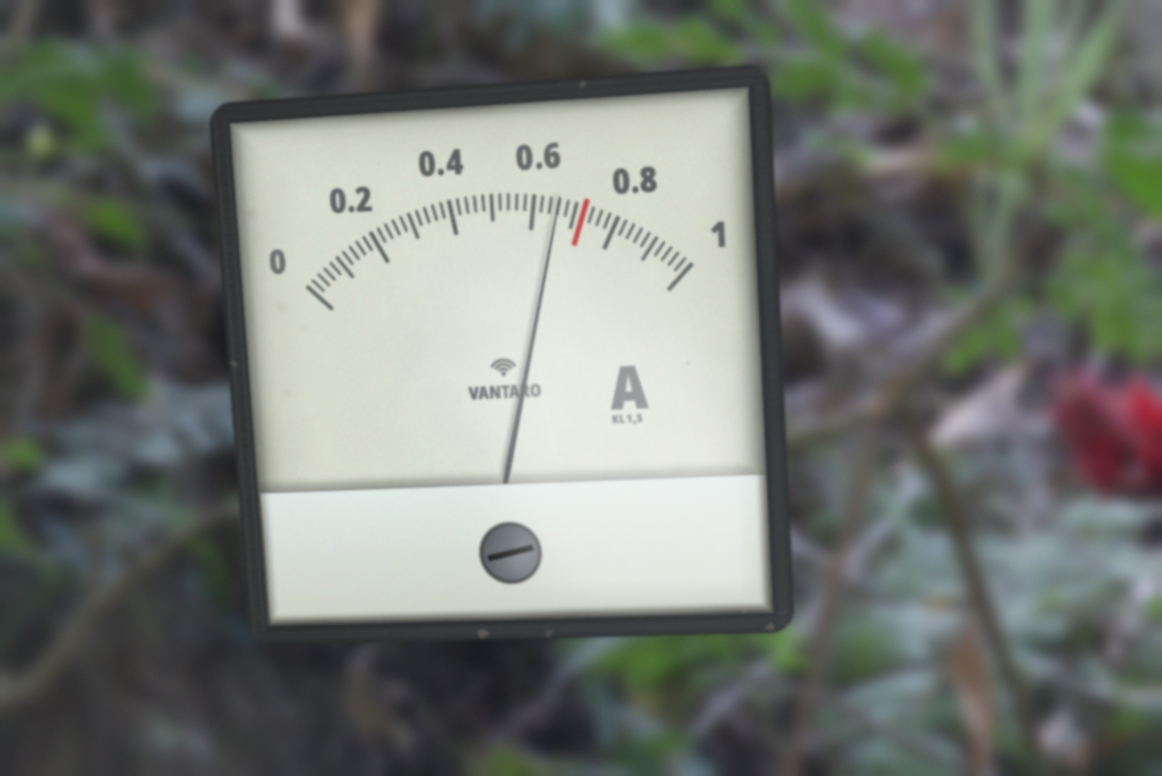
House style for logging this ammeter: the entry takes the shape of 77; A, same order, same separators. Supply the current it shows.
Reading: 0.66; A
